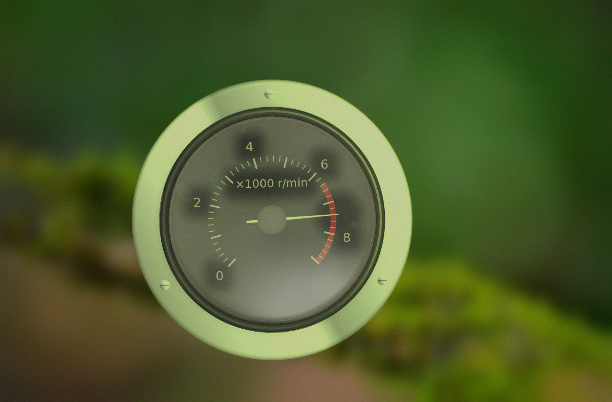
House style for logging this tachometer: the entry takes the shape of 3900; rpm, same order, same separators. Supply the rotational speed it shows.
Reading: 7400; rpm
